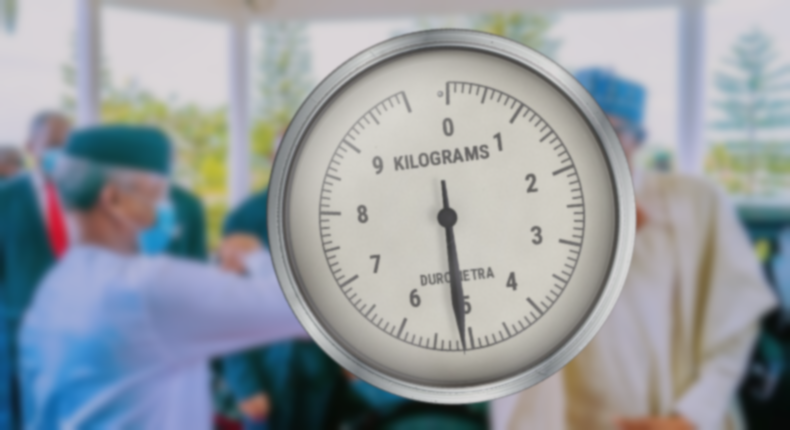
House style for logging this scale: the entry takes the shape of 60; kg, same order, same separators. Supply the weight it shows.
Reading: 5.1; kg
